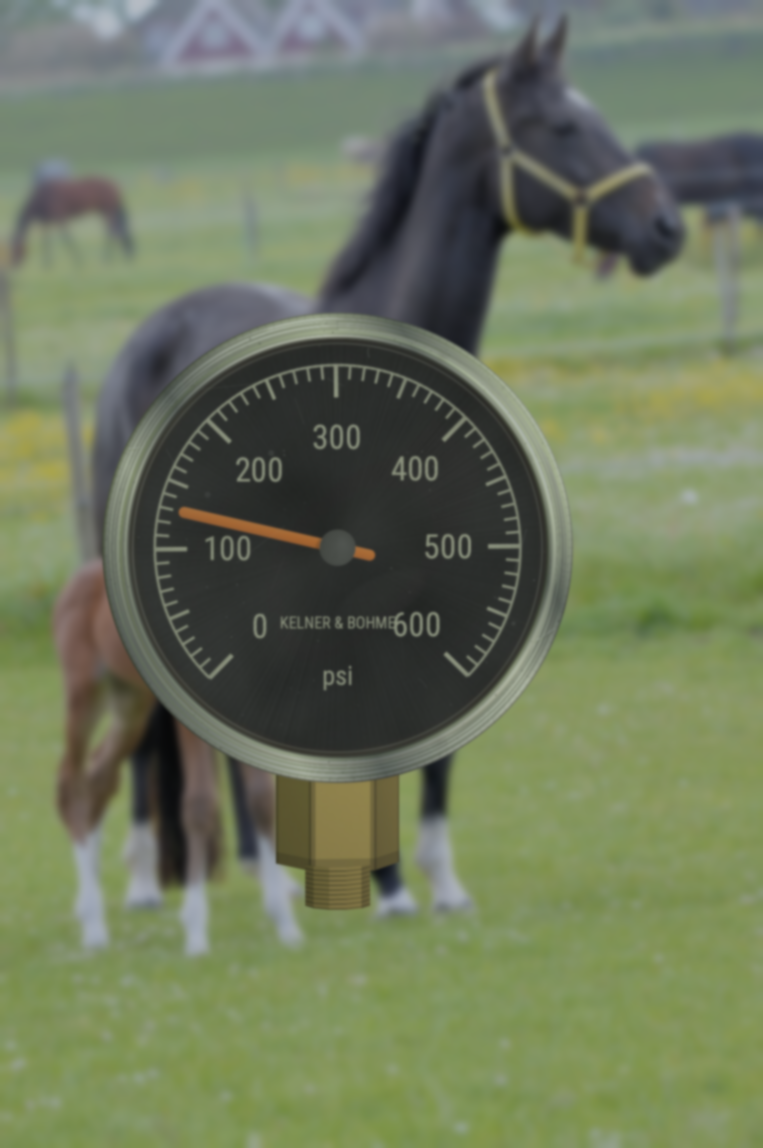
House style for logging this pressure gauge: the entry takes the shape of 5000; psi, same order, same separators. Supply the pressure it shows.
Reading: 130; psi
